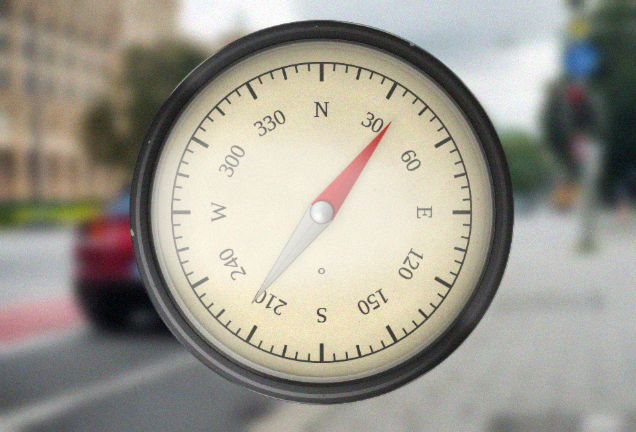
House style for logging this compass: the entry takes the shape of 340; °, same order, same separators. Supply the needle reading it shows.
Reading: 37.5; °
